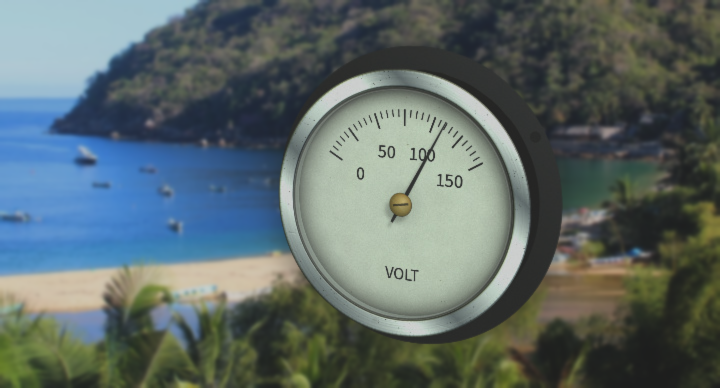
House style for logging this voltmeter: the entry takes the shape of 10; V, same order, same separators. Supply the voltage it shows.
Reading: 110; V
